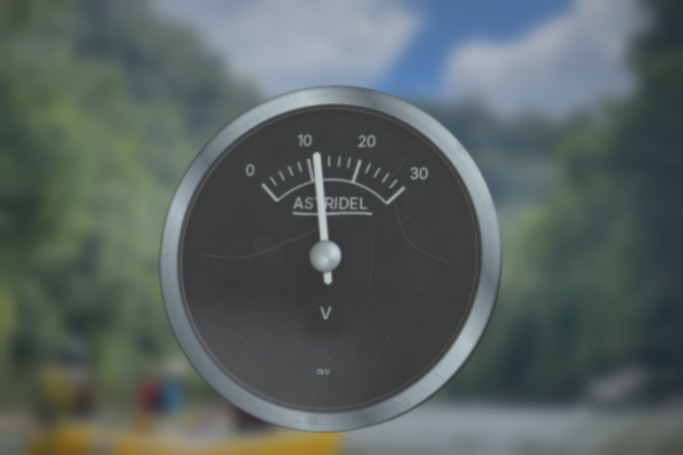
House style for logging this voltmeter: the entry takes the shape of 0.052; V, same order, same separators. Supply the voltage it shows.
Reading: 12; V
